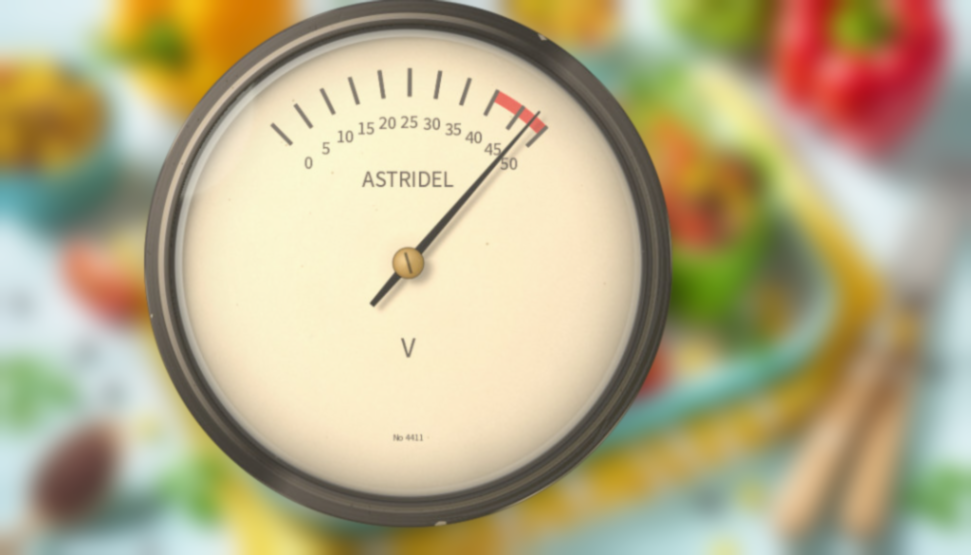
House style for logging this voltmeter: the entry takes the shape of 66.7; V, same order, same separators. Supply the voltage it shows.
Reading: 47.5; V
